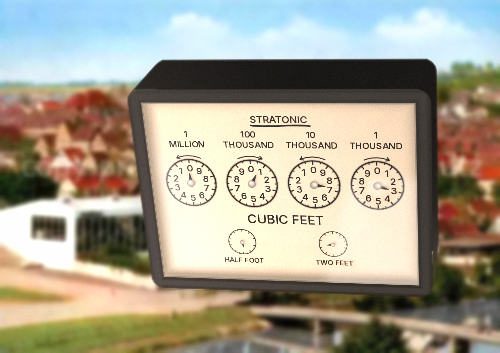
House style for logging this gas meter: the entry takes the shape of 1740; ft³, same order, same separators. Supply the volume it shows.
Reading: 7300; ft³
